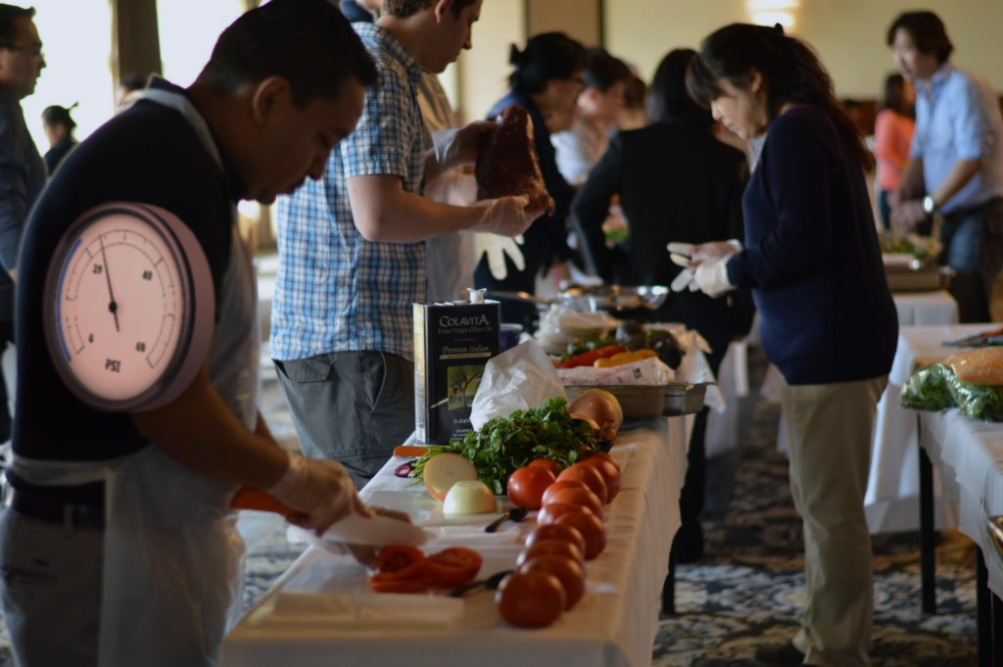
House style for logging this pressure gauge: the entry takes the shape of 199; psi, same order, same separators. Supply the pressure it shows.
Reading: 25; psi
